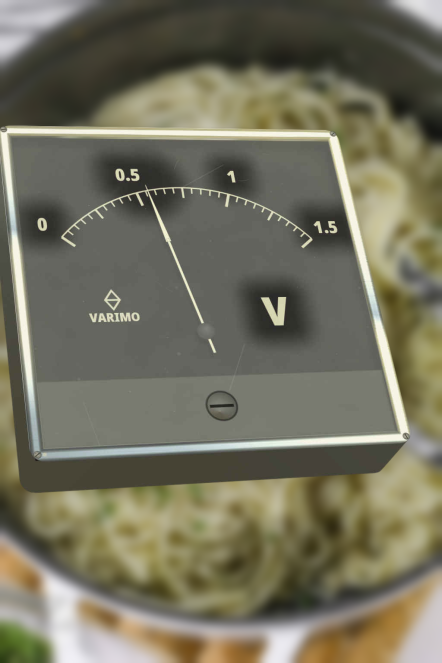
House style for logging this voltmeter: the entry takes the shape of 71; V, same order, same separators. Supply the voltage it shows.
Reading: 0.55; V
